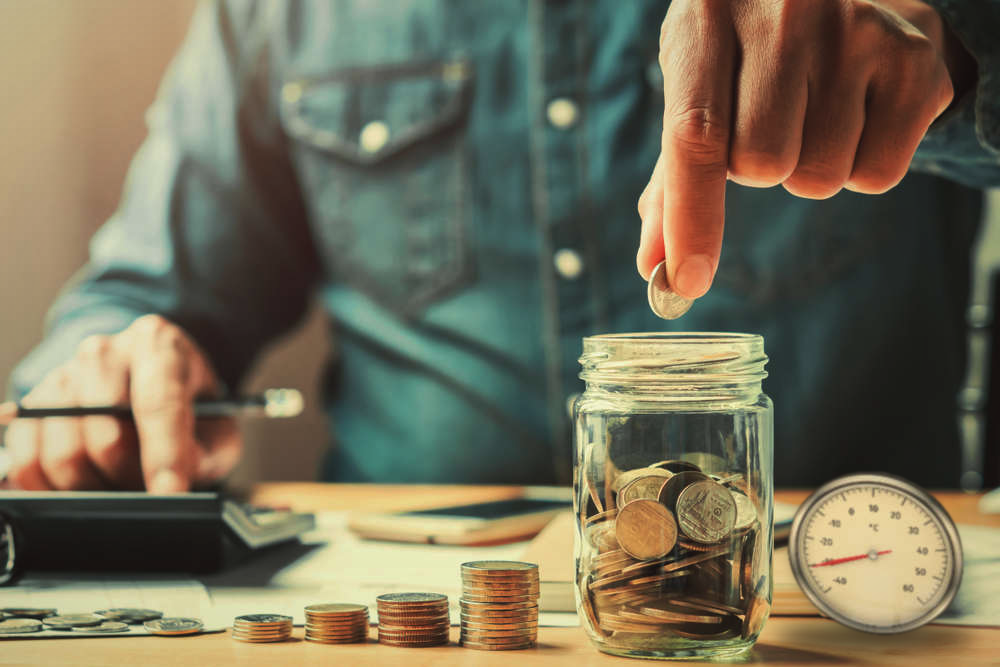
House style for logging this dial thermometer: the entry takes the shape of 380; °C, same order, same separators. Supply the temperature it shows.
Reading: -30; °C
